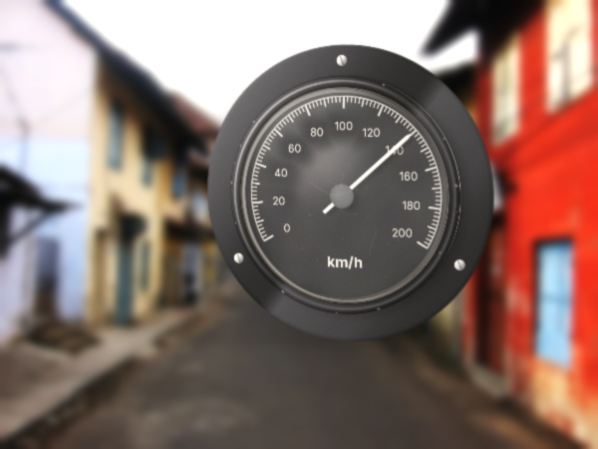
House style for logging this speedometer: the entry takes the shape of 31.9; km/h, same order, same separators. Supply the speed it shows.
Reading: 140; km/h
